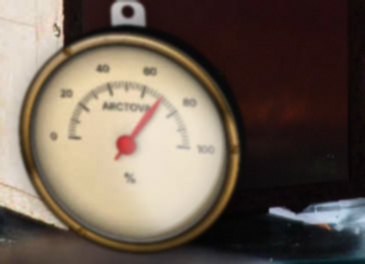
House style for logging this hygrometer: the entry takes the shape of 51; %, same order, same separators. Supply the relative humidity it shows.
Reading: 70; %
